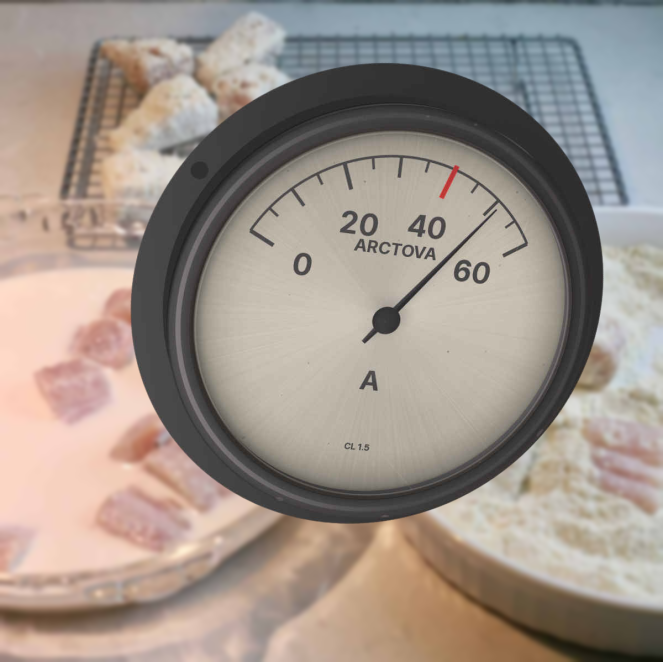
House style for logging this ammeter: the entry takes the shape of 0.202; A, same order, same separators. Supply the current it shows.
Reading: 50; A
